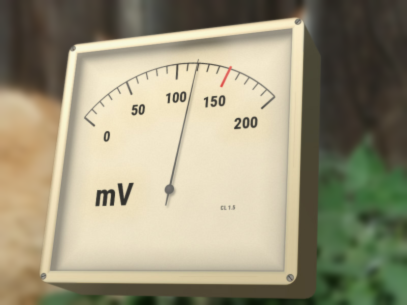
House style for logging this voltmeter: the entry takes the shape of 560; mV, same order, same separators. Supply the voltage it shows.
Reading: 120; mV
